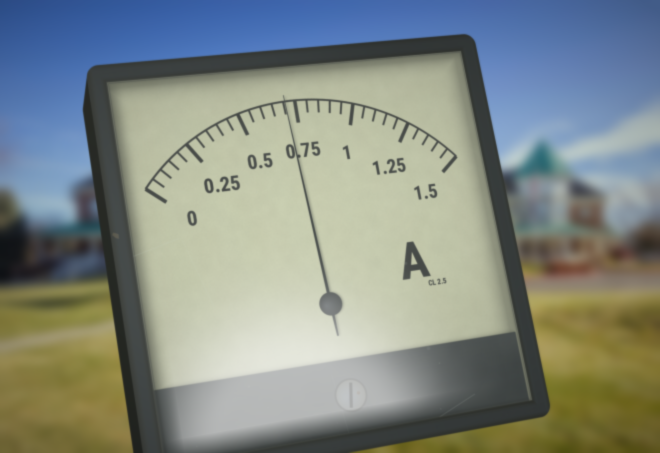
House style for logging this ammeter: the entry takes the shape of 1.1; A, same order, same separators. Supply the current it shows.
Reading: 0.7; A
